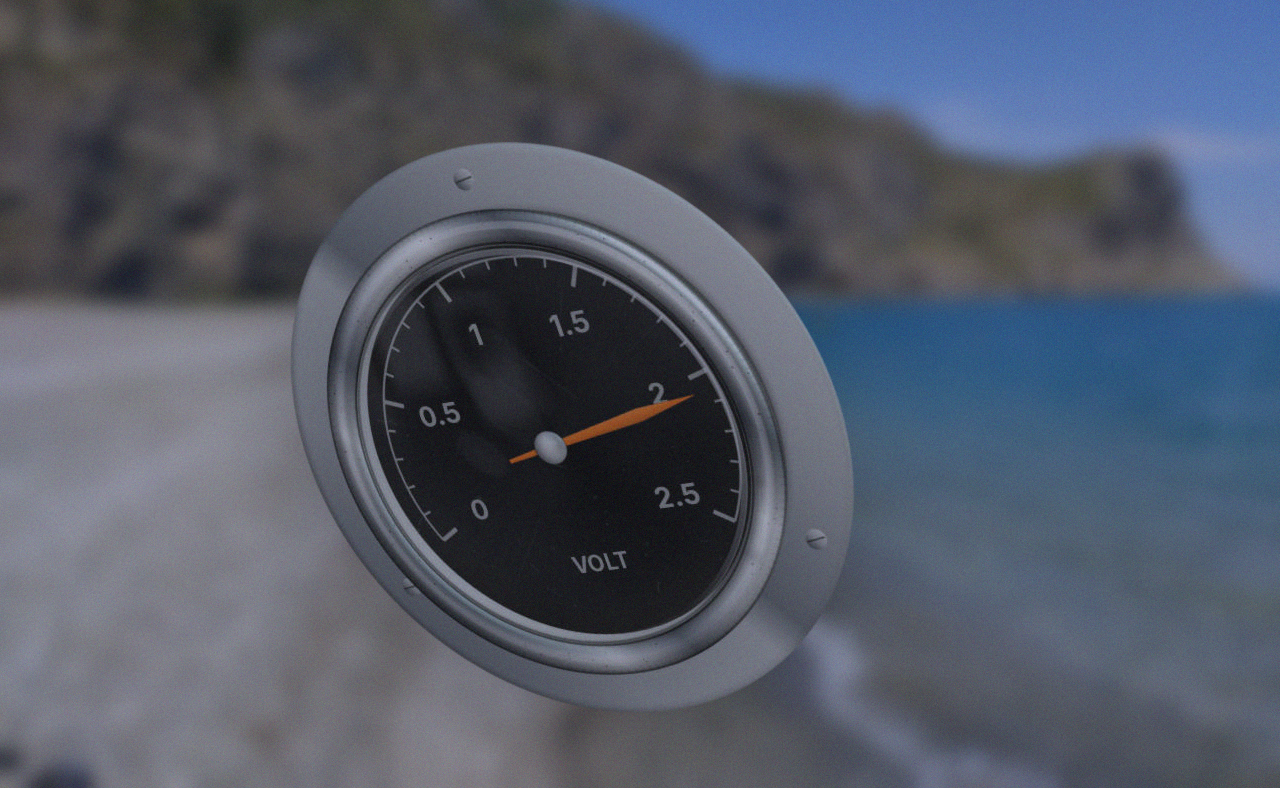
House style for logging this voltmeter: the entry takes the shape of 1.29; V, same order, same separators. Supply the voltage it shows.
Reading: 2.05; V
